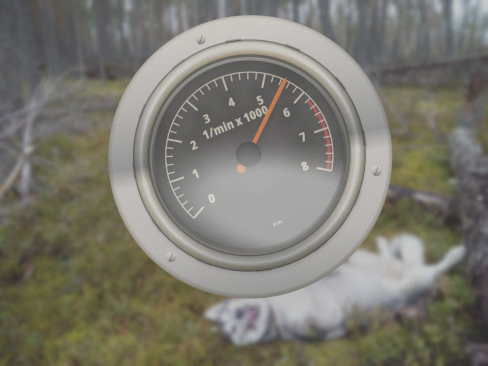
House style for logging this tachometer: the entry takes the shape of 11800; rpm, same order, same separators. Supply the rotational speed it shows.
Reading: 5500; rpm
